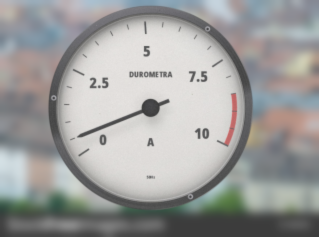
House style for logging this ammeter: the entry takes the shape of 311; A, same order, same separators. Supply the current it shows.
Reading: 0.5; A
